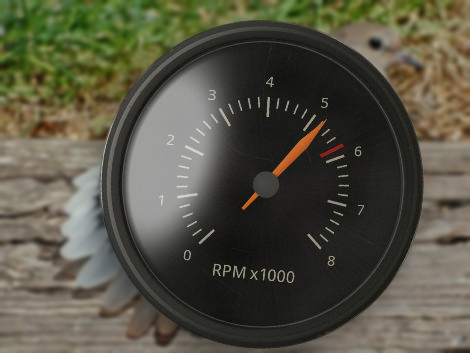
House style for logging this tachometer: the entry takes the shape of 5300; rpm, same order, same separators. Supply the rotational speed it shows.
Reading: 5200; rpm
